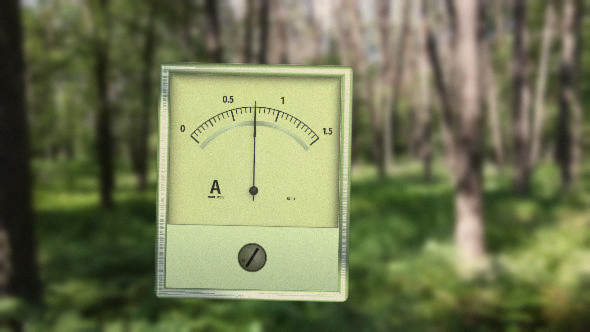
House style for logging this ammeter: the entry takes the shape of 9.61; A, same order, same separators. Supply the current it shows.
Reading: 0.75; A
